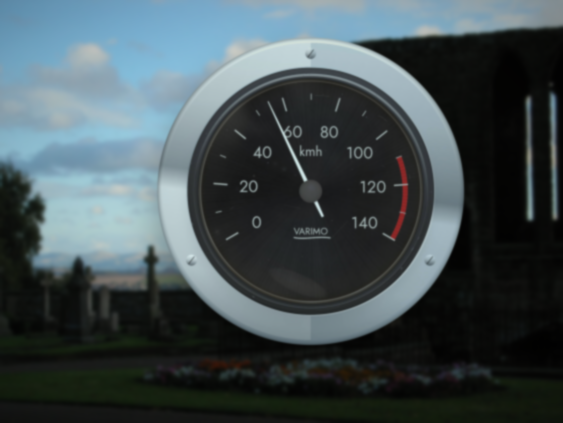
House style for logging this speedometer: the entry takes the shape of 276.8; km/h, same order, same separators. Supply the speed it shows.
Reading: 55; km/h
